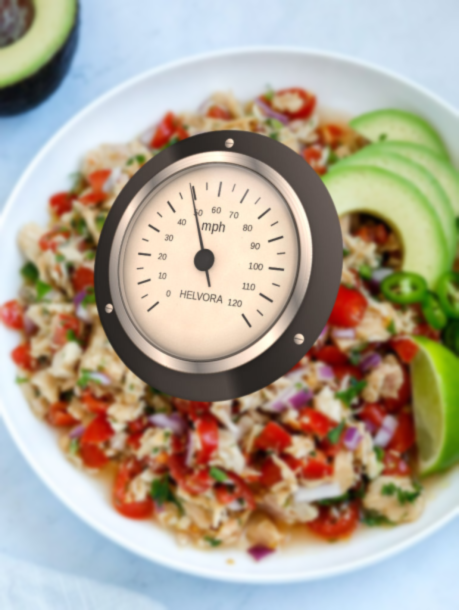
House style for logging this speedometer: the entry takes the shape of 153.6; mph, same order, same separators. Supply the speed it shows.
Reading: 50; mph
